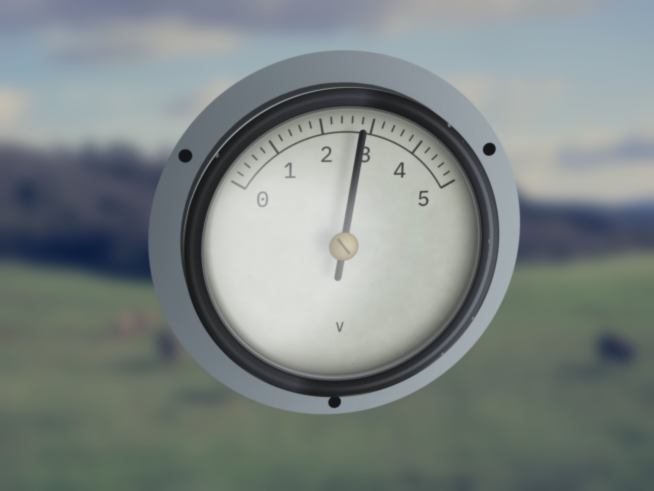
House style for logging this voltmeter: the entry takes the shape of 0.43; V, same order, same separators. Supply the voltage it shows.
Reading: 2.8; V
